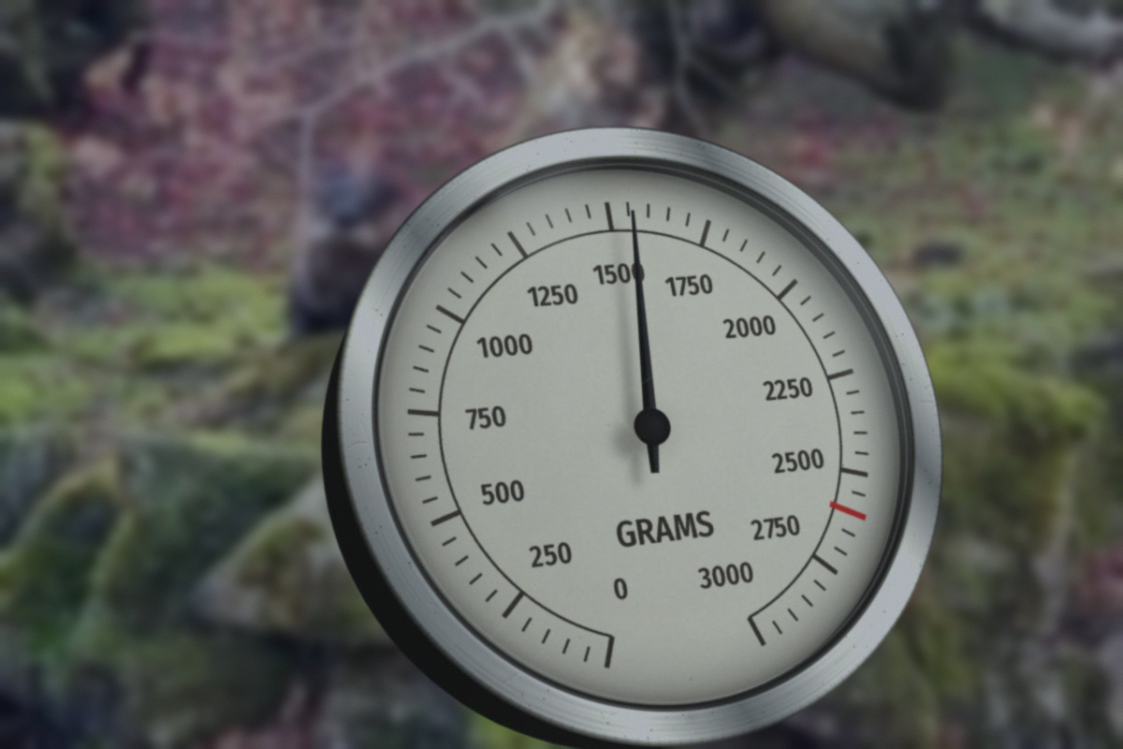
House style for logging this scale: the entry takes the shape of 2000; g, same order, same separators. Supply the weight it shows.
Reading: 1550; g
